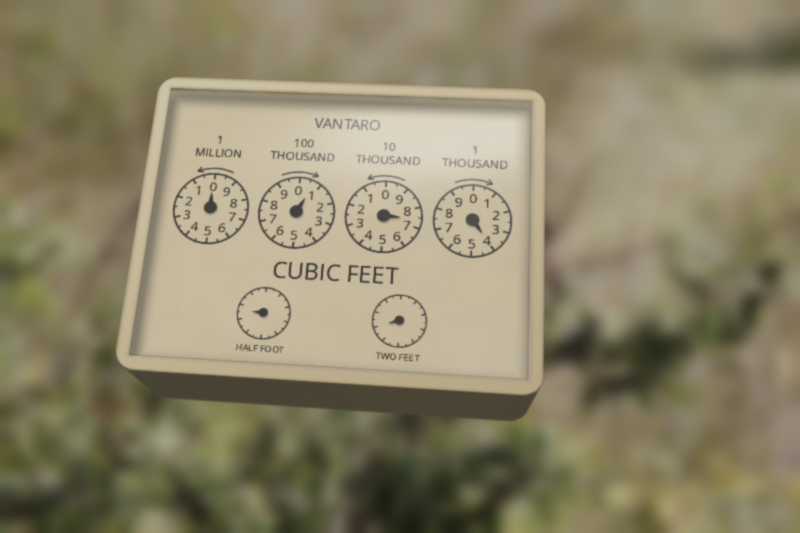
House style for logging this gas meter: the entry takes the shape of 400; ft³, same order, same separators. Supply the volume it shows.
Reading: 7400; ft³
